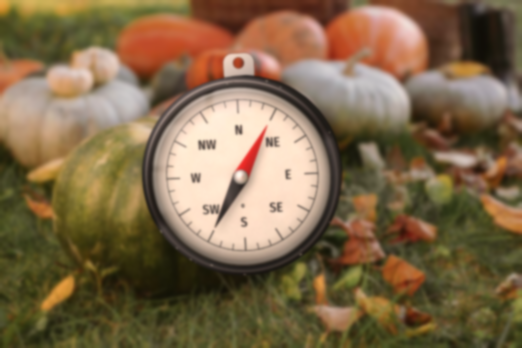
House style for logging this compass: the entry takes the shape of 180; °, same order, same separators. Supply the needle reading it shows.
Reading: 30; °
